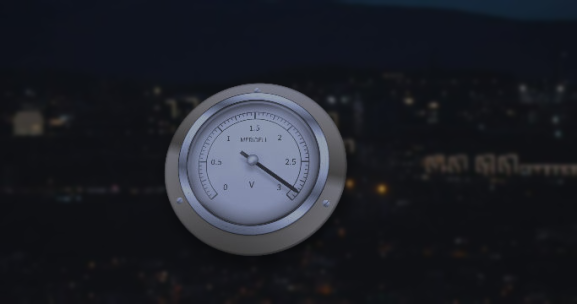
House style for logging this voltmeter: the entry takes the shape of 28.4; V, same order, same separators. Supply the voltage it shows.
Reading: 2.9; V
